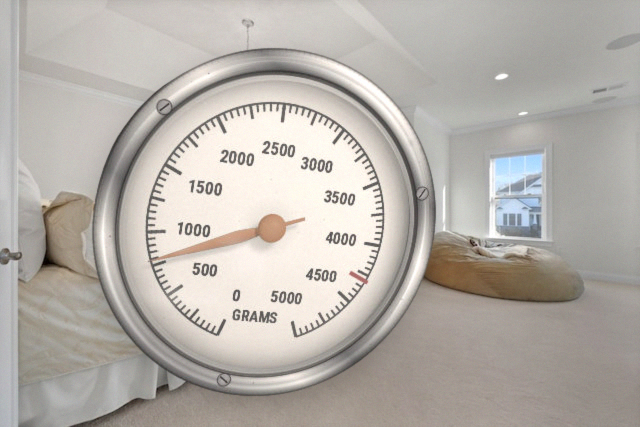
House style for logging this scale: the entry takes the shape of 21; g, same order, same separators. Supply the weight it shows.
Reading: 800; g
